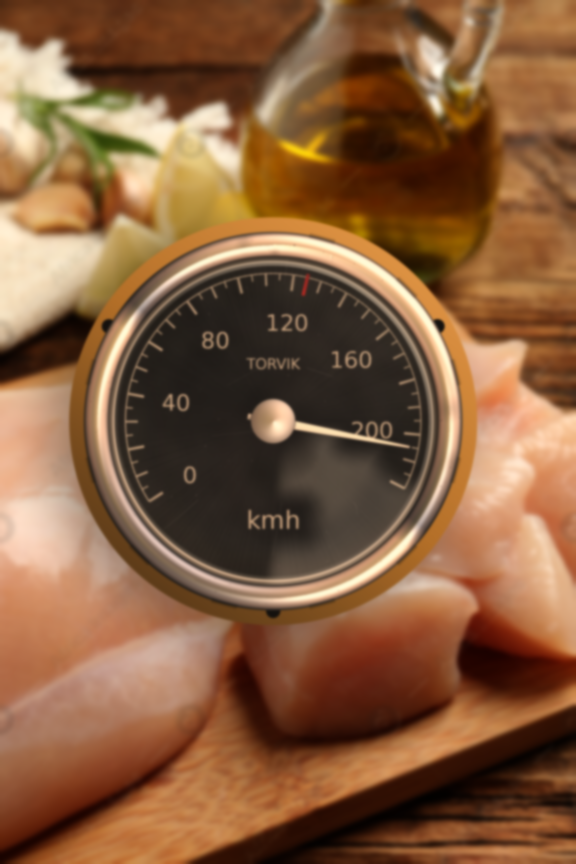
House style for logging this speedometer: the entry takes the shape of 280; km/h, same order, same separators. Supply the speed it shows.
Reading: 205; km/h
